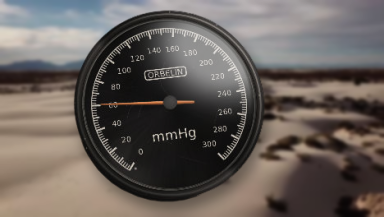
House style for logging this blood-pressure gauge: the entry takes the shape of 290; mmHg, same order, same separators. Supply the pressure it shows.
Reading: 60; mmHg
